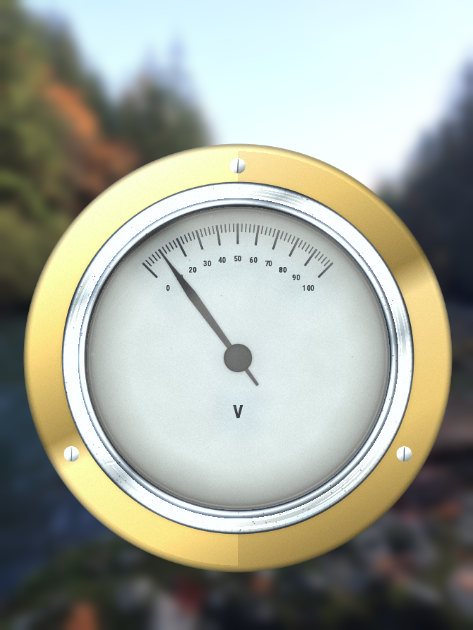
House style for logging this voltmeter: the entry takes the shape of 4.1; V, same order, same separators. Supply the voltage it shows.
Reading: 10; V
